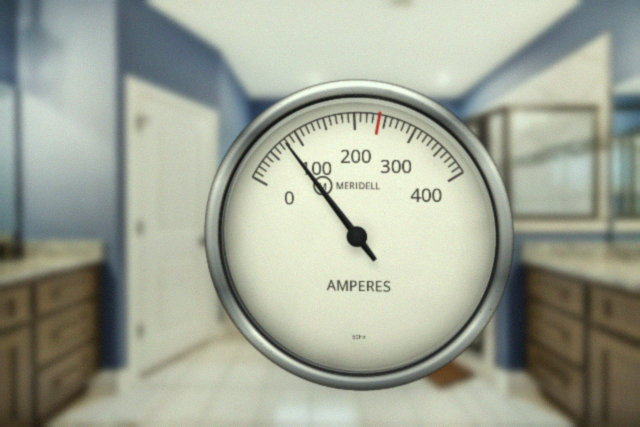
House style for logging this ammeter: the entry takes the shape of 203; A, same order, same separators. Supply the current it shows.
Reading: 80; A
